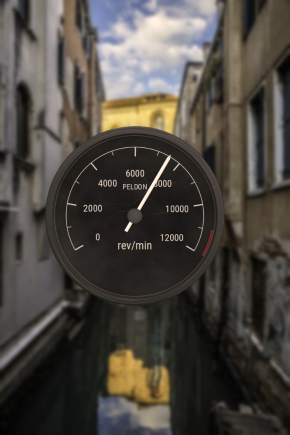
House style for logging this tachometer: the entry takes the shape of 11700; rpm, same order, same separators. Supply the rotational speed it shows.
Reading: 7500; rpm
